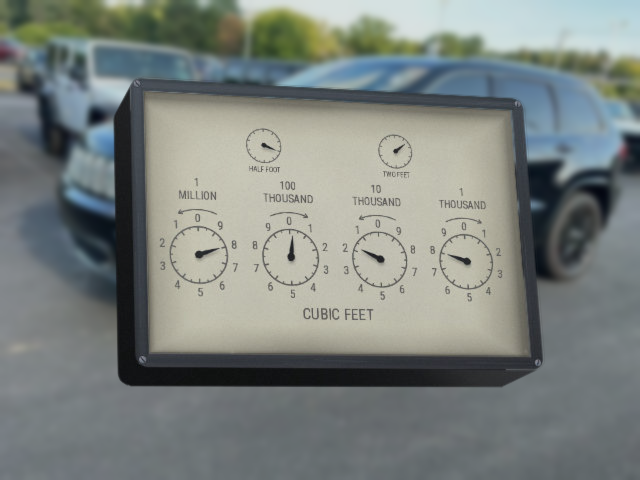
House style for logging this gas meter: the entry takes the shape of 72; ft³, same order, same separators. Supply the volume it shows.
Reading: 801800; ft³
